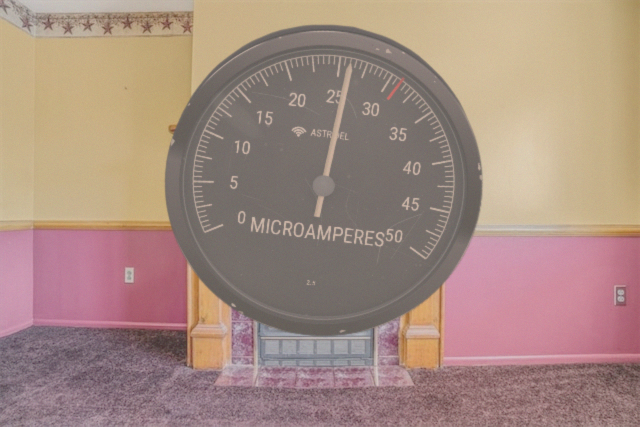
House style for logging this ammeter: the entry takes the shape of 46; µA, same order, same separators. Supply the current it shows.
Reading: 26; µA
